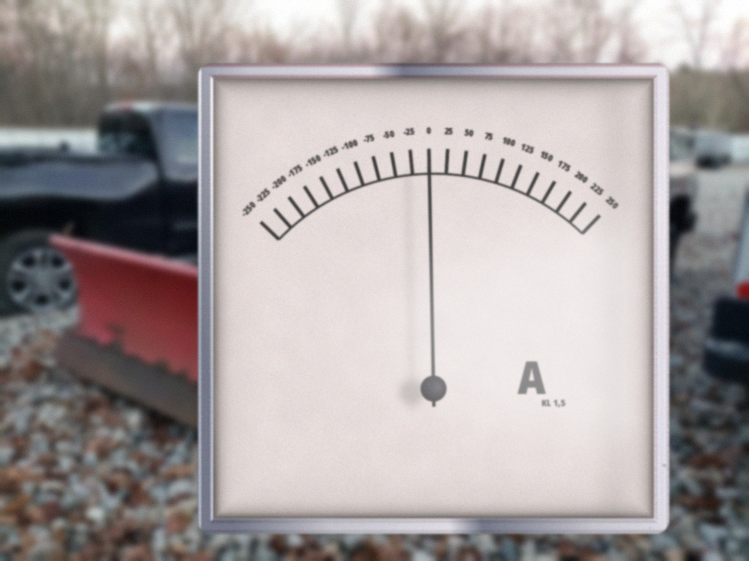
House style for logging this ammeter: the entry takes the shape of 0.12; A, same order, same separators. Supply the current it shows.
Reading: 0; A
